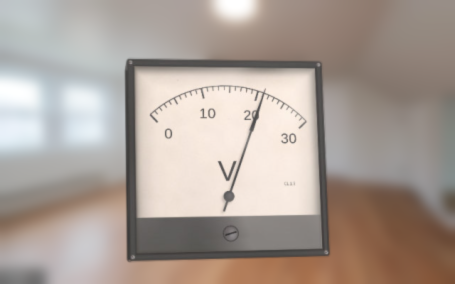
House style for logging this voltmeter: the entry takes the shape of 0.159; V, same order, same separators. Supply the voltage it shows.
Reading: 21; V
